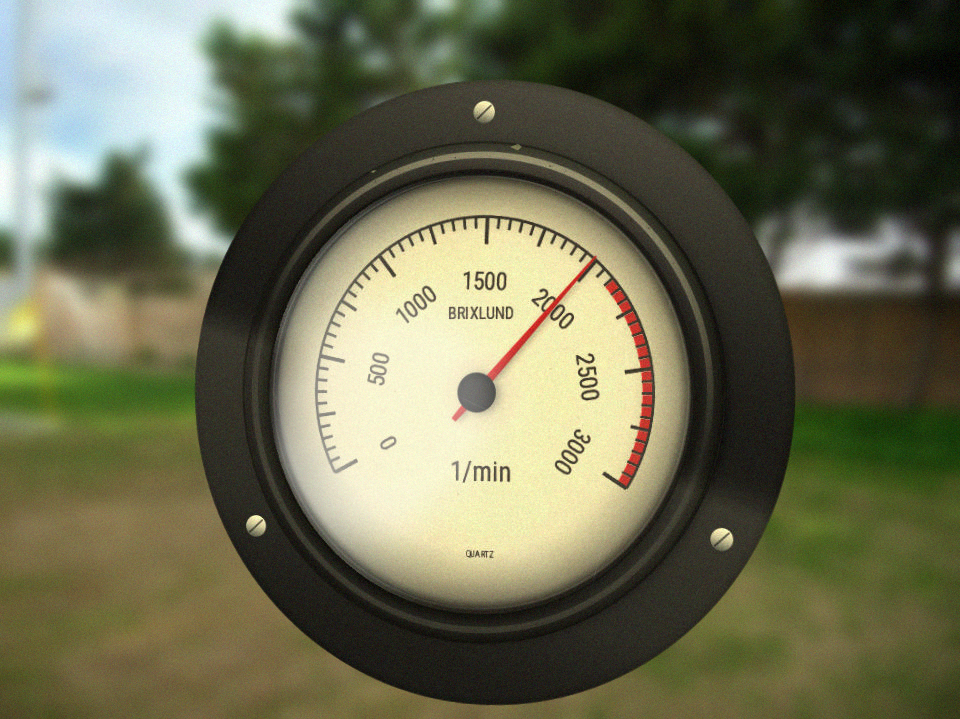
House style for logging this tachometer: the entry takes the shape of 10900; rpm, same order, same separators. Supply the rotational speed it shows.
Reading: 2000; rpm
